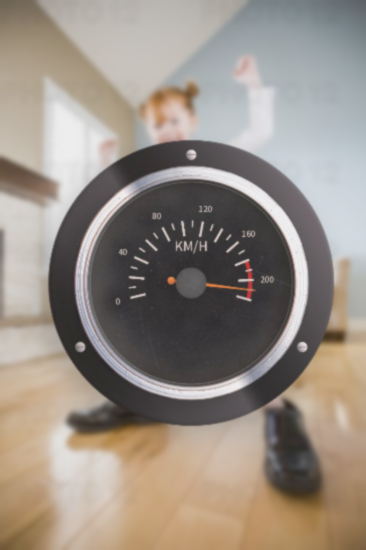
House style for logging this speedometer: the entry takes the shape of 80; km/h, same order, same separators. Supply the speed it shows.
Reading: 210; km/h
